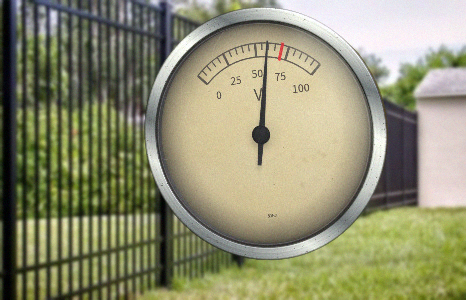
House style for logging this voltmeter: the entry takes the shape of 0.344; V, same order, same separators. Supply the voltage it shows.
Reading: 60; V
